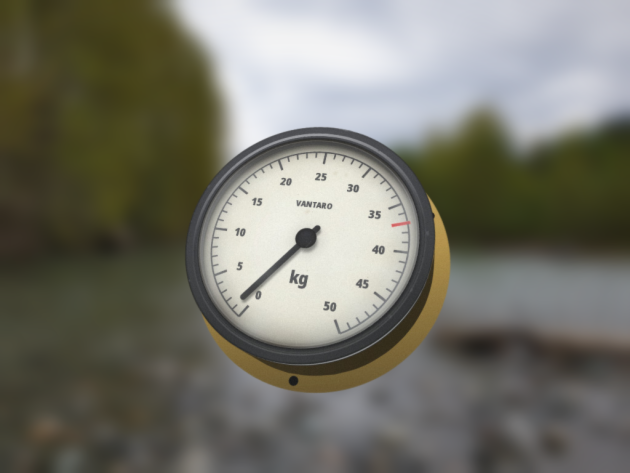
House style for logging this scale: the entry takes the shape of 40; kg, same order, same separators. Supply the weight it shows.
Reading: 1; kg
